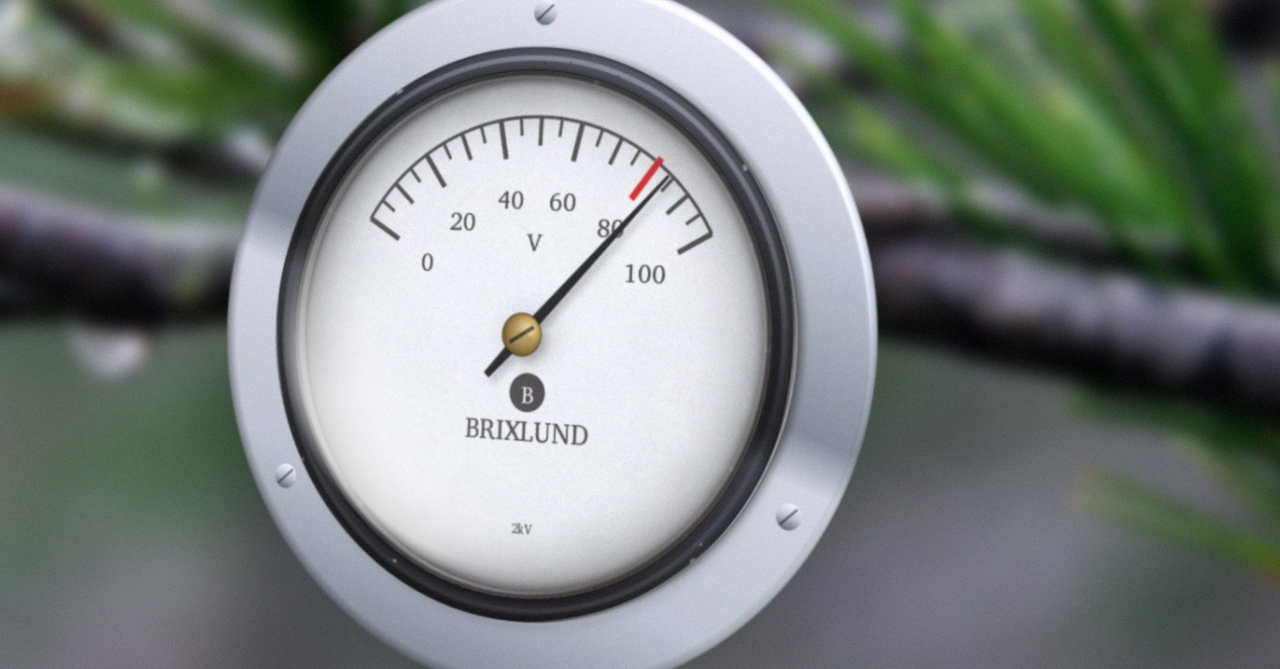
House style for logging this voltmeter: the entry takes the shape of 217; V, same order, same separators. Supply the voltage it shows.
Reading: 85; V
